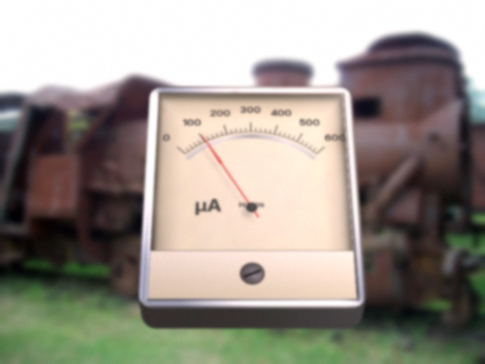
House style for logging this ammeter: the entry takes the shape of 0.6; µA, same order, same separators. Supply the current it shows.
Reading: 100; µA
